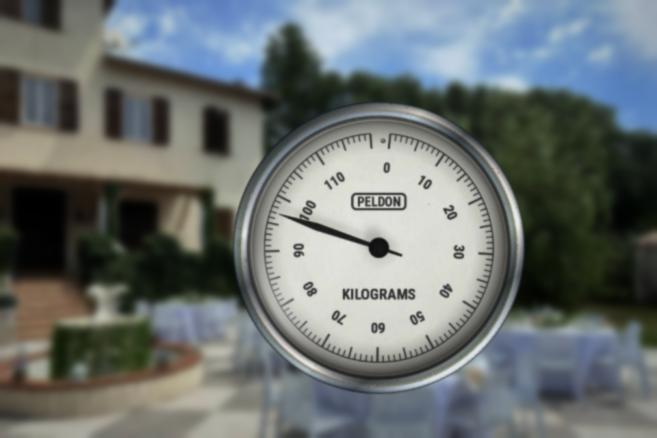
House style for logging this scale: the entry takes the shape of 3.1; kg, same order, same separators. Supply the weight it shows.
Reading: 97; kg
